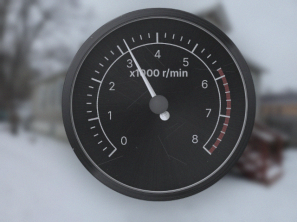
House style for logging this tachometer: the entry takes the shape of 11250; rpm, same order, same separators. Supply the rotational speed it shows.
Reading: 3200; rpm
